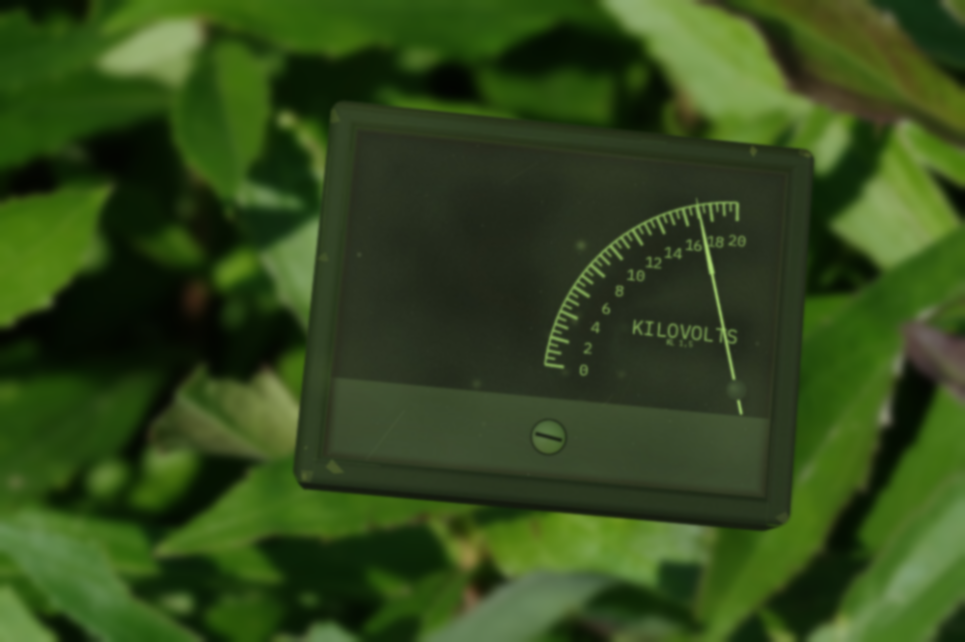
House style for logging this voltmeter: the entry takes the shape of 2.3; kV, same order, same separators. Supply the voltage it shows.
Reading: 17; kV
